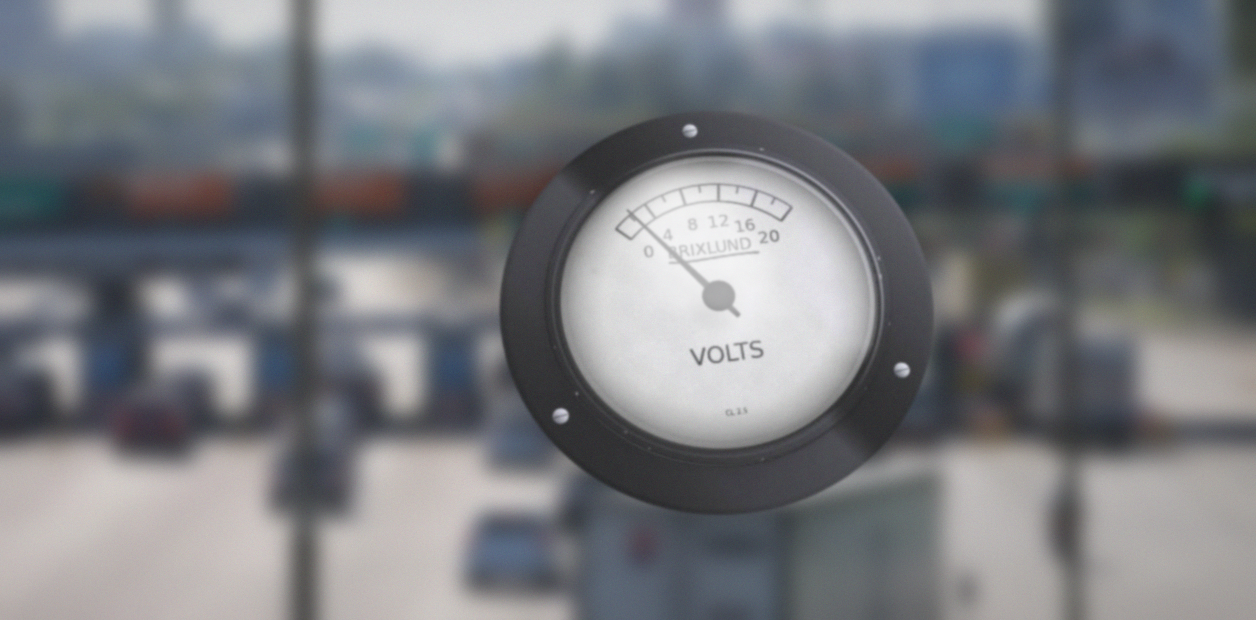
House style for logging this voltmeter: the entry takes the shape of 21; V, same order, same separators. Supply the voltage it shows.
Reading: 2; V
